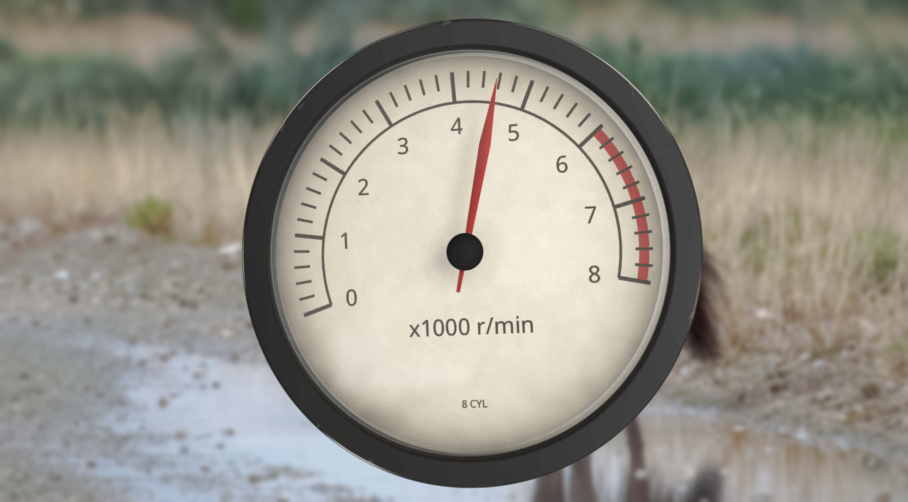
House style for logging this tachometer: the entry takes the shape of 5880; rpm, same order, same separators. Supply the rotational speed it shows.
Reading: 4600; rpm
